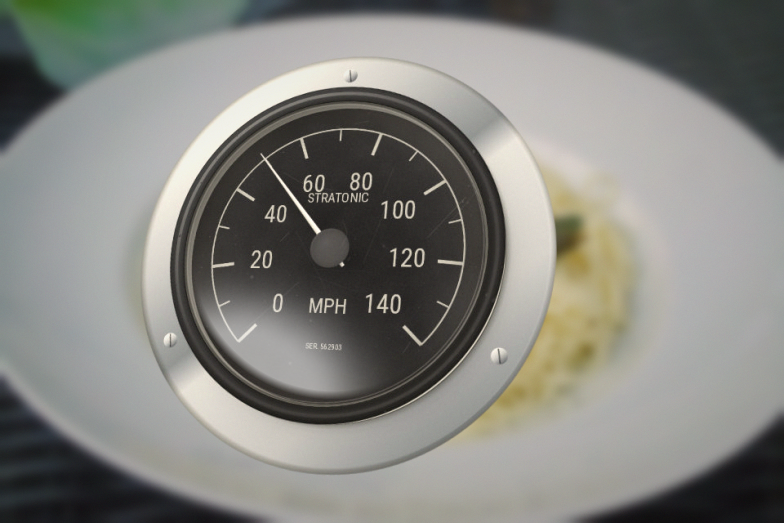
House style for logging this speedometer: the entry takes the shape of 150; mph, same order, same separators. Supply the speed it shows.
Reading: 50; mph
